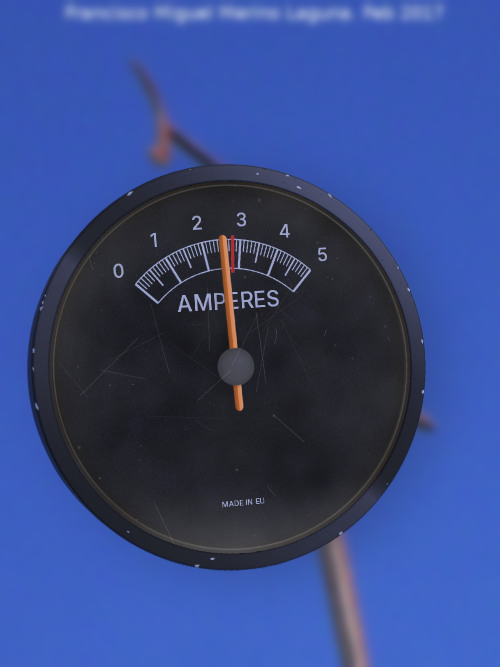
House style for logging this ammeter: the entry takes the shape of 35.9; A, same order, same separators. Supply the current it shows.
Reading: 2.5; A
